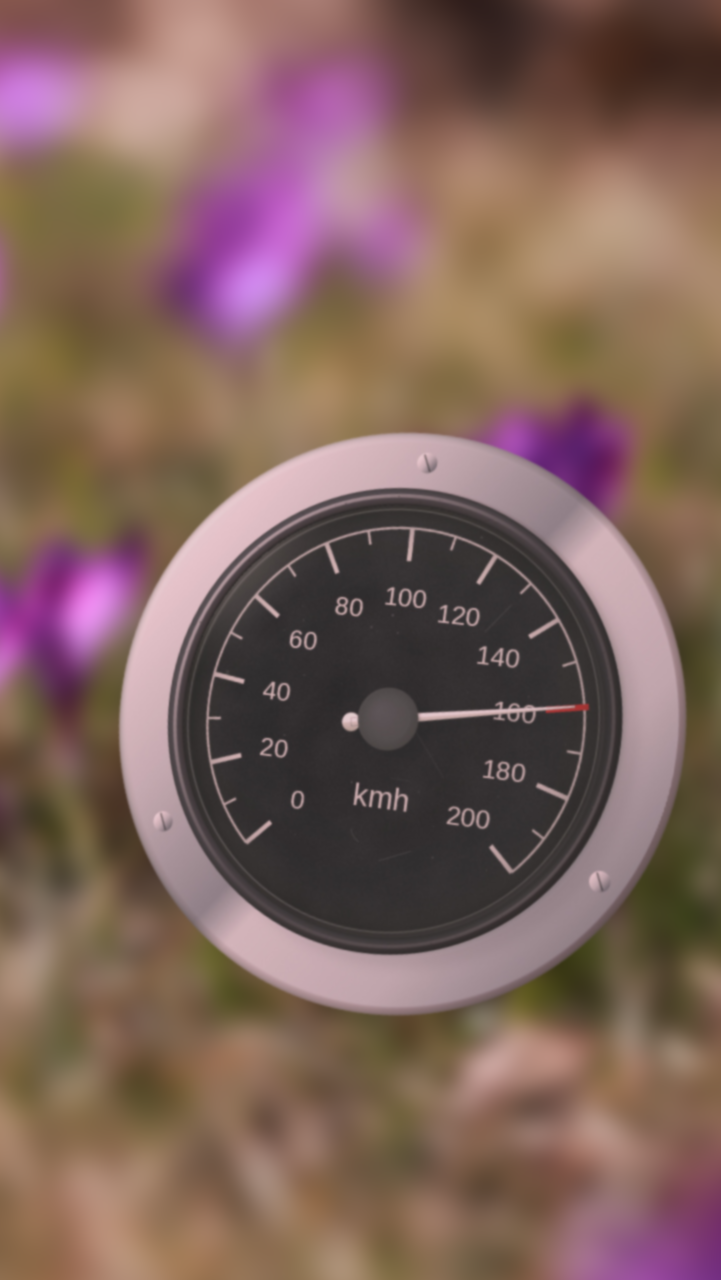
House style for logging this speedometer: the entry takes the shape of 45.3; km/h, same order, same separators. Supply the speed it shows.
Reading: 160; km/h
